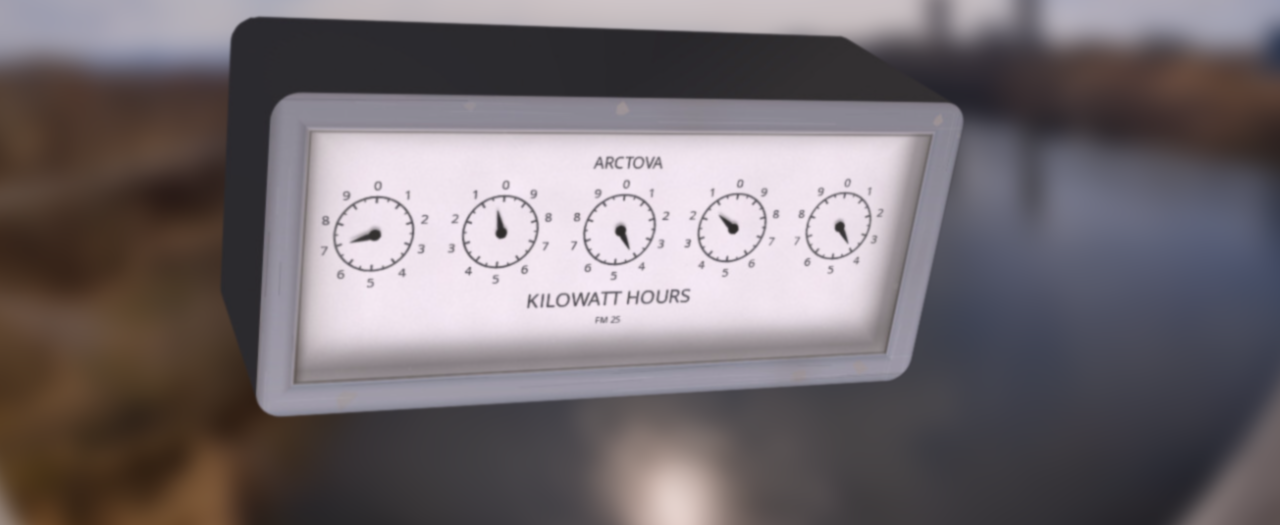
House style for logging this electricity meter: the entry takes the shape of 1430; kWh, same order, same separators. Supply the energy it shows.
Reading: 70414; kWh
